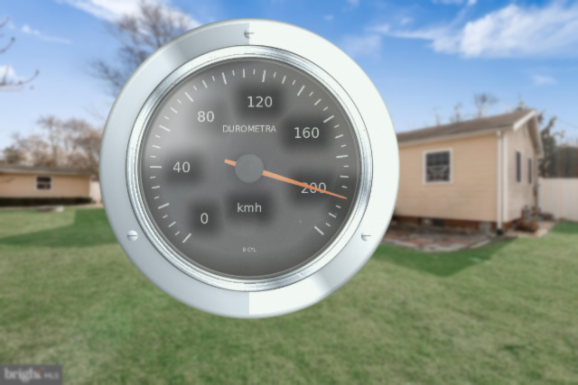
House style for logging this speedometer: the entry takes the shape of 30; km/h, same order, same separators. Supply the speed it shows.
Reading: 200; km/h
